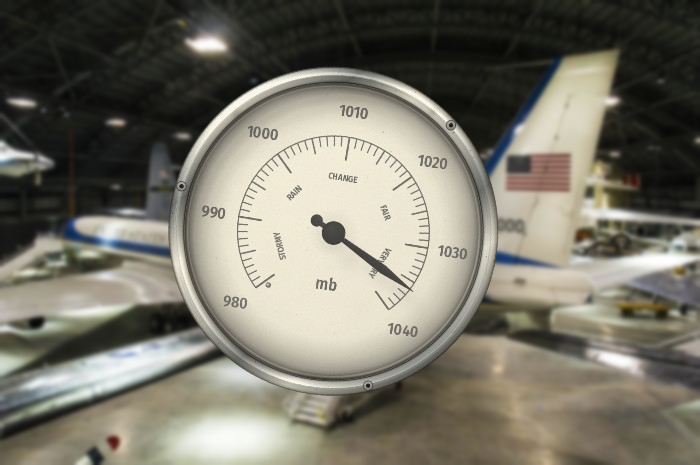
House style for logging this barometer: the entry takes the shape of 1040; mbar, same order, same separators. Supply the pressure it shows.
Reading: 1036; mbar
